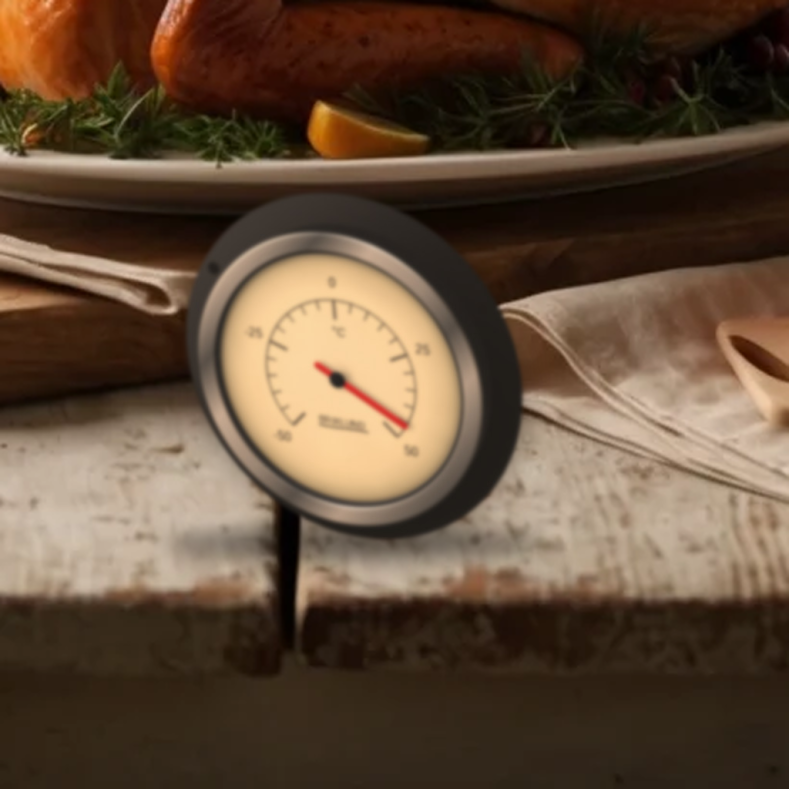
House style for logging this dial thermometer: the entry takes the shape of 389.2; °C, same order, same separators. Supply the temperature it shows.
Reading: 45; °C
